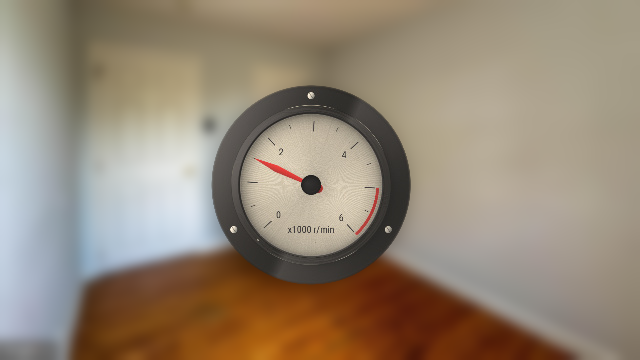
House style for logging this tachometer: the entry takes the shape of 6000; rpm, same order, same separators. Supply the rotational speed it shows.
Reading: 1500; rpm
